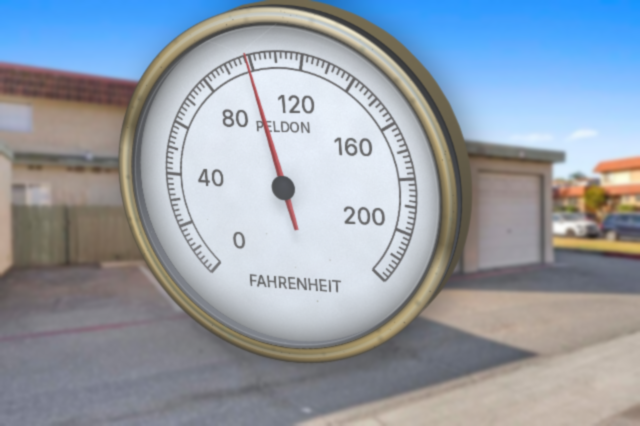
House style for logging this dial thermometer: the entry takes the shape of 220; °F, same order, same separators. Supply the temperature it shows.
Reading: 100; °F
